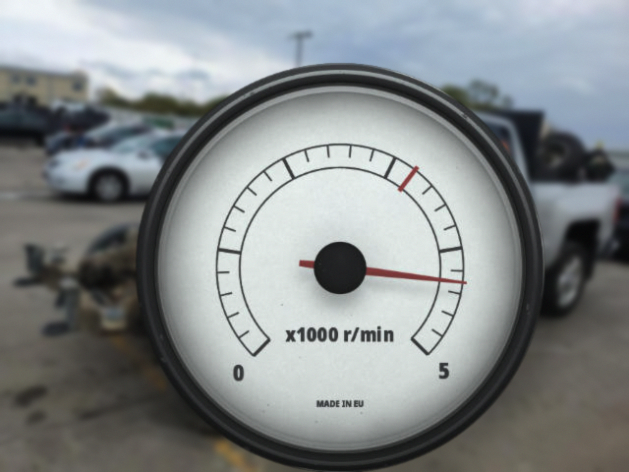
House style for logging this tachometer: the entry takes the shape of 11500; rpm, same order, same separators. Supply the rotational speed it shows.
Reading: 4300; rpm
